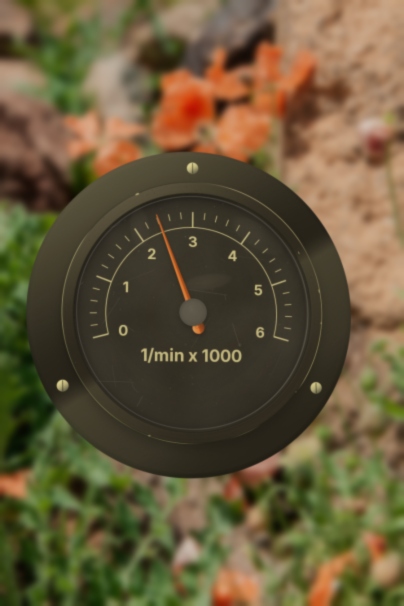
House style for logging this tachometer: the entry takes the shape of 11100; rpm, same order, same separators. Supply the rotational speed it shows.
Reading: 2400; rpm
